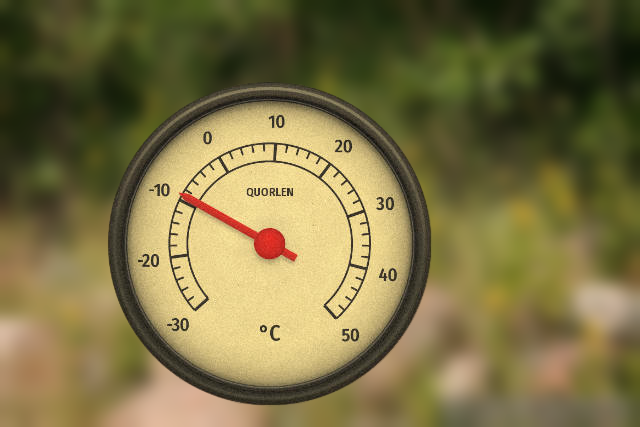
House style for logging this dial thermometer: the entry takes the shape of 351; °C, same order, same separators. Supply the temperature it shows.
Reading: -9; °C
